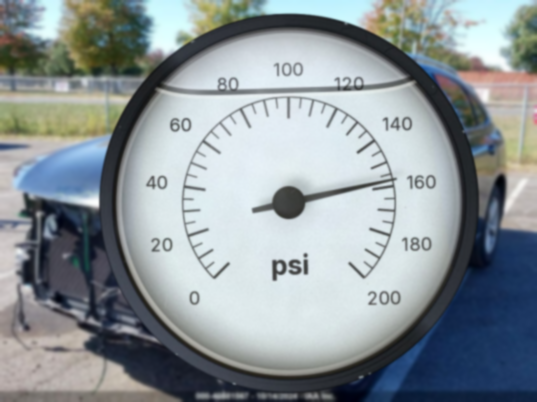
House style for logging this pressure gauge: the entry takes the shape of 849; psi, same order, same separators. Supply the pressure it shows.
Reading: 157.5; psi
